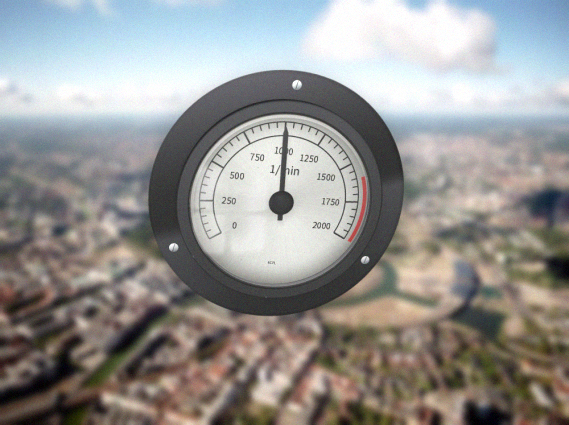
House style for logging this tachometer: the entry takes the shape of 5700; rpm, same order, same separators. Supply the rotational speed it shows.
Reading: 1000; rpm
